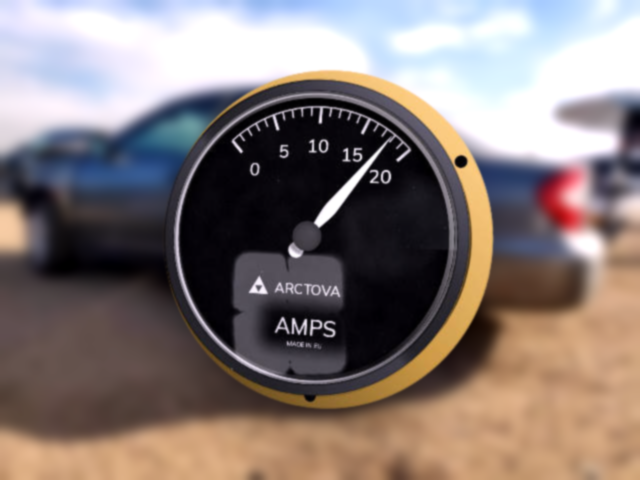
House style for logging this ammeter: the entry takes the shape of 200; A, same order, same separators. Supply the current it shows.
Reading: 18; A
